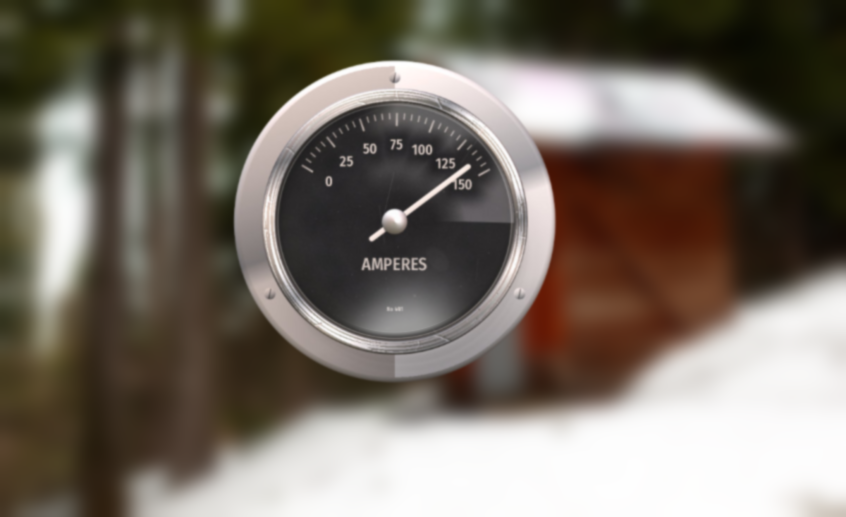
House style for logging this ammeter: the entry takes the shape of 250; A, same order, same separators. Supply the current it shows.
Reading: 140; A
